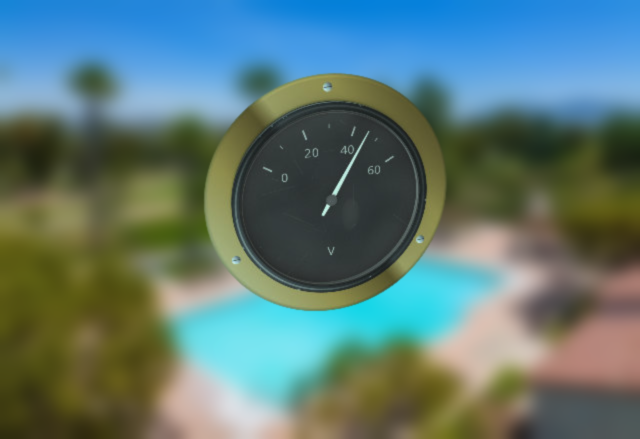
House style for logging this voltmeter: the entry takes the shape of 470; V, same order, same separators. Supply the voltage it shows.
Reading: 45; V
